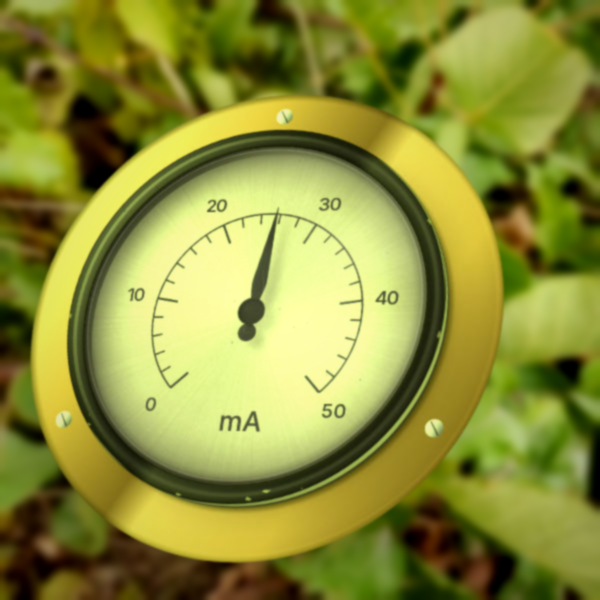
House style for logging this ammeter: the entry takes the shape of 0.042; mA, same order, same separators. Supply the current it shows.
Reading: 26; mA
